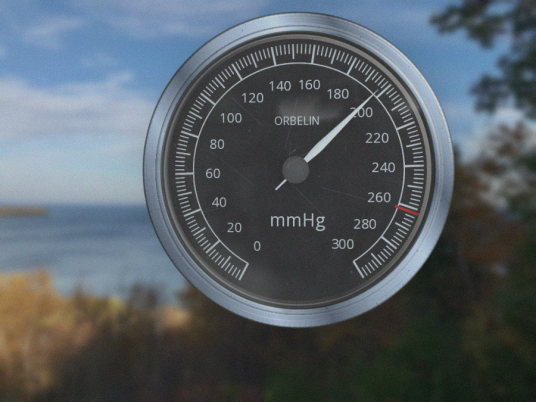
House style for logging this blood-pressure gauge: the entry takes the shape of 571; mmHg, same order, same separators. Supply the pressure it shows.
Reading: 198; mmHg
